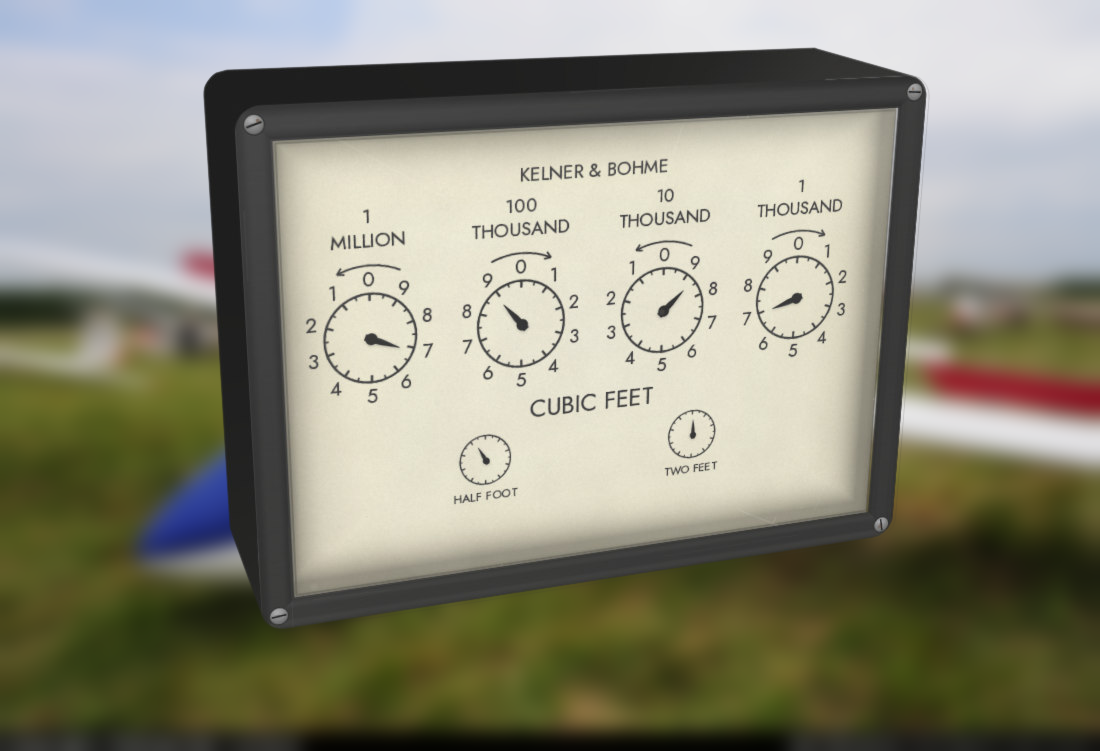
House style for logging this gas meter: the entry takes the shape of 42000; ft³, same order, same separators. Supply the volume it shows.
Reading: 688700; ft³
